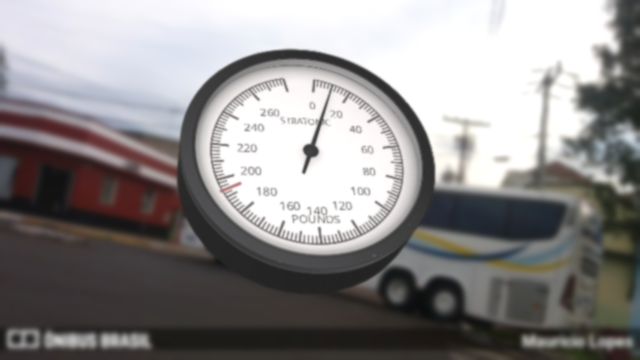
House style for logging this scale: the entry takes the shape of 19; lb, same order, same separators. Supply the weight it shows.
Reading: 10; lb
